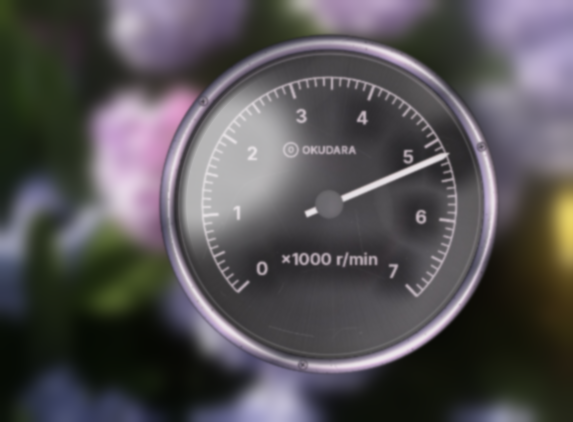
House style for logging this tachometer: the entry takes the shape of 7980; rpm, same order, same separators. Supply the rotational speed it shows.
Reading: 5200; rpm
